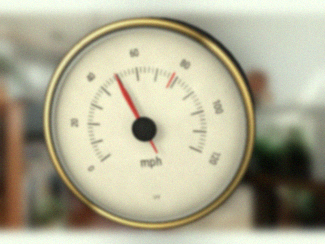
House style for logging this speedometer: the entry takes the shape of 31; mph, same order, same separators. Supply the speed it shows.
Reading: 50; mph
